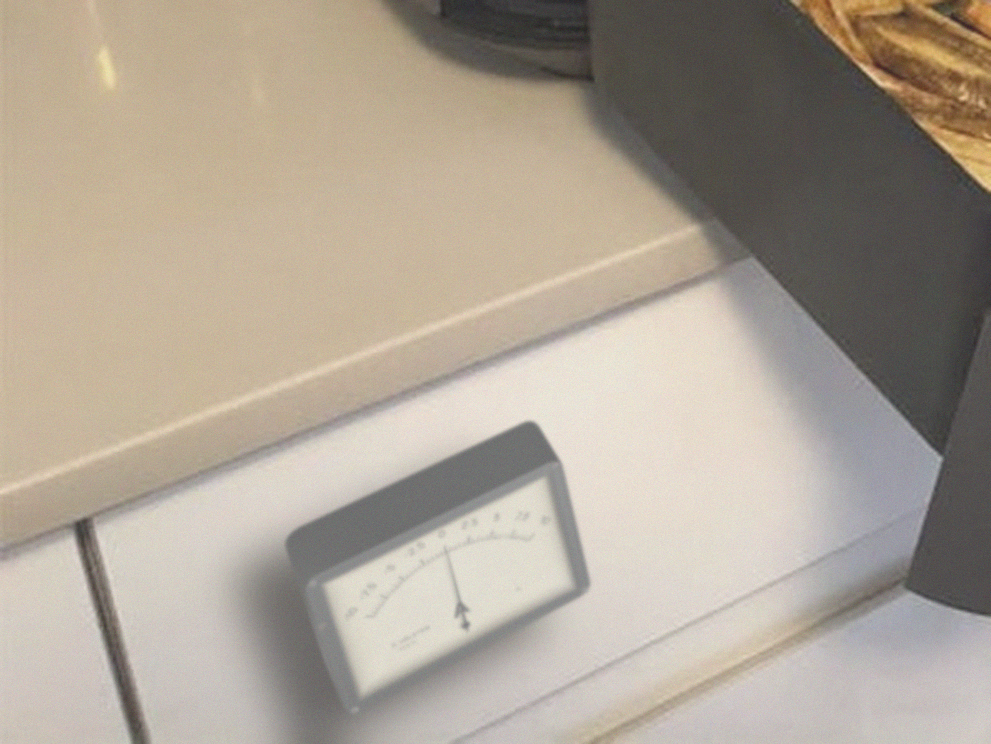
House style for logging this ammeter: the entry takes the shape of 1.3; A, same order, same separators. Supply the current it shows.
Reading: 0; A
